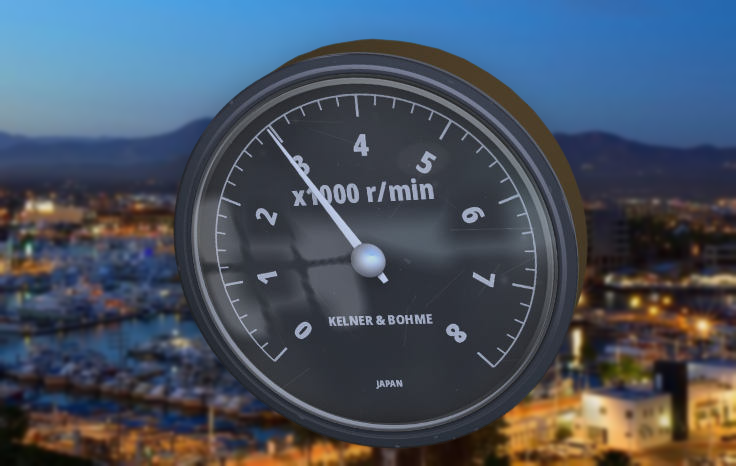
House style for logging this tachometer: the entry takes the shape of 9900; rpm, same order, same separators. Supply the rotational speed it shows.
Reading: 3000; rpm
